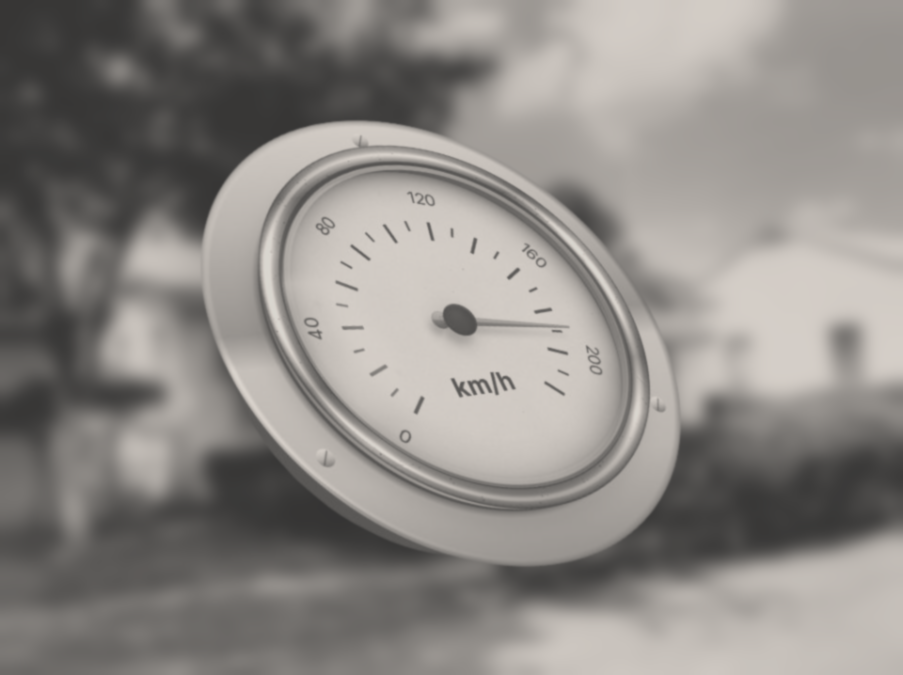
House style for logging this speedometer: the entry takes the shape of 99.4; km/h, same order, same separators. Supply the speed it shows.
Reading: 190; km/h
